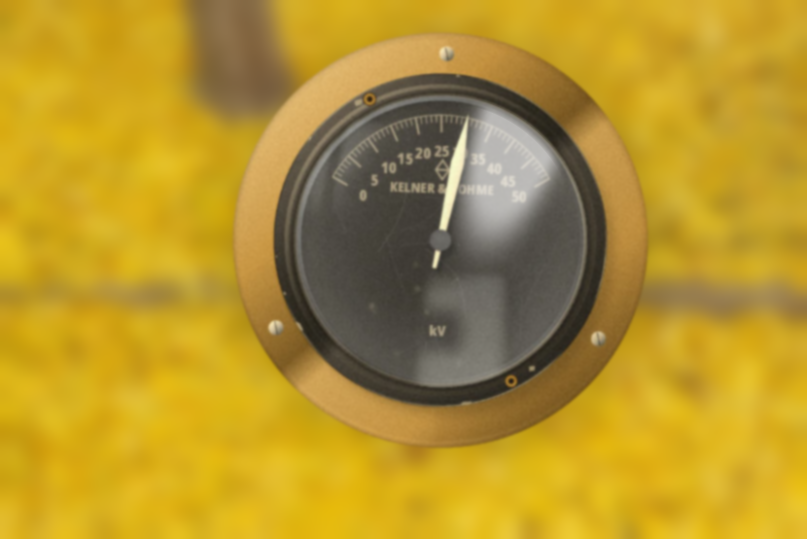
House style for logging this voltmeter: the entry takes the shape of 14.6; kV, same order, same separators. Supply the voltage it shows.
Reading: 30; kV
